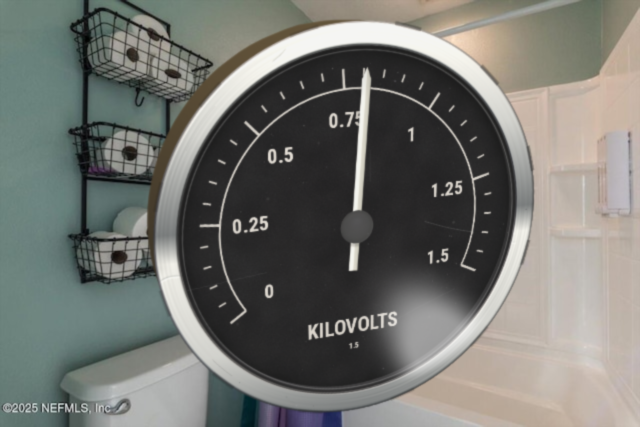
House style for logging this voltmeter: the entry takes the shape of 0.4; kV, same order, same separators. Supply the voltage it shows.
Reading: 0.8; kV
